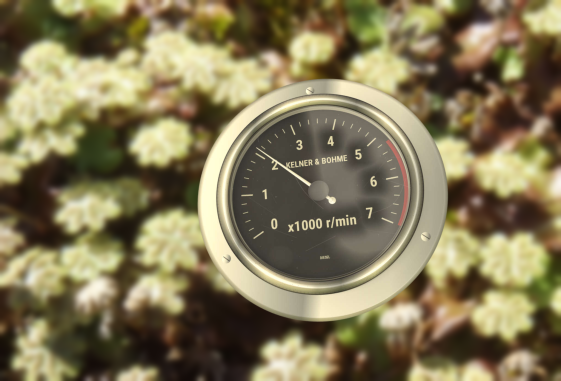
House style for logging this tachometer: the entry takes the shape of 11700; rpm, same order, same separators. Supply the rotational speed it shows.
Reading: 2100; rpm
